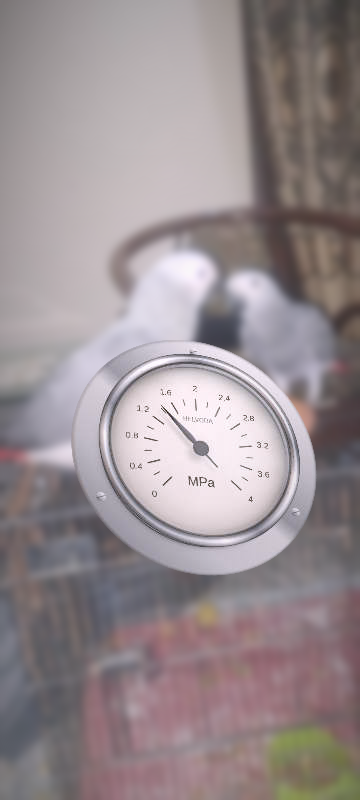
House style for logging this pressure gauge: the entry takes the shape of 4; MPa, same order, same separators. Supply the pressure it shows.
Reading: 1.4; MPa
